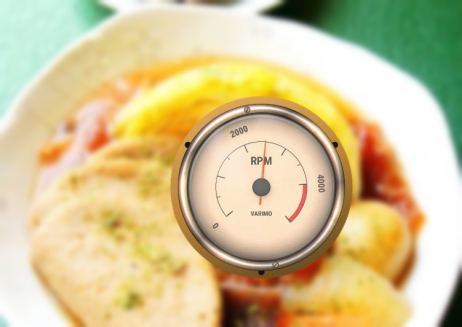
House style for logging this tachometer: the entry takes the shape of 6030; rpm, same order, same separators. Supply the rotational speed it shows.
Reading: 2500; rpm
